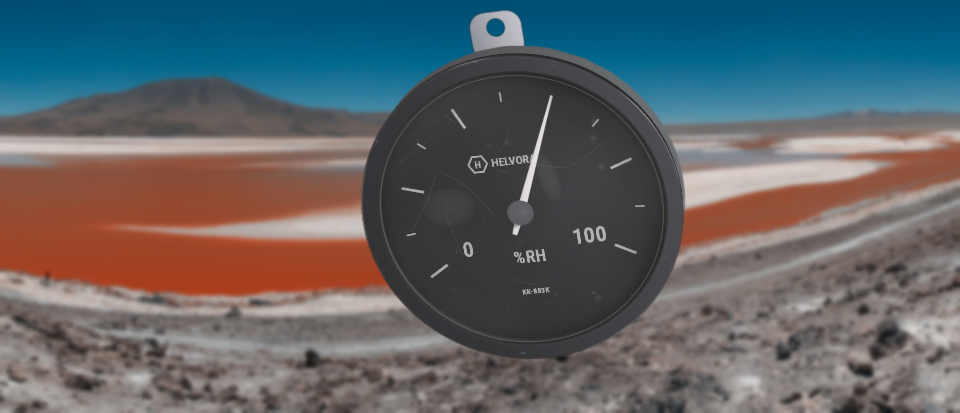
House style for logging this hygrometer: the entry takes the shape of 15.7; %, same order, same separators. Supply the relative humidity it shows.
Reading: 60; %
